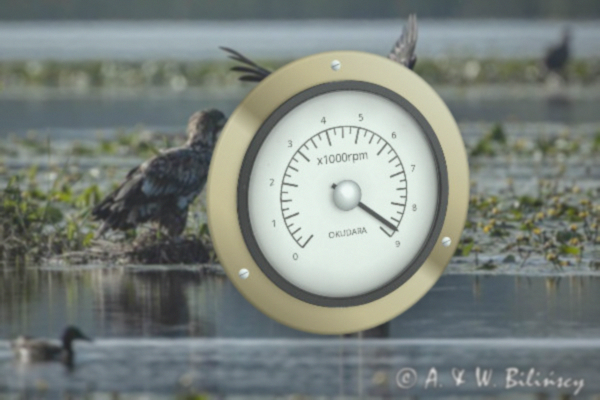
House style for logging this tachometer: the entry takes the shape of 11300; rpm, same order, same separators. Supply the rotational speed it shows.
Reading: 8750; rpm
